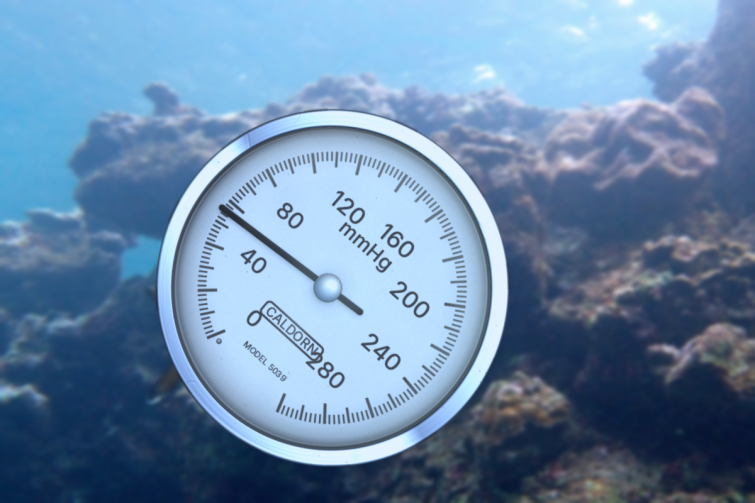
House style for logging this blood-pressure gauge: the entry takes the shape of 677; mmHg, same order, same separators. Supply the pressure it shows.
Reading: 56; mmHg
